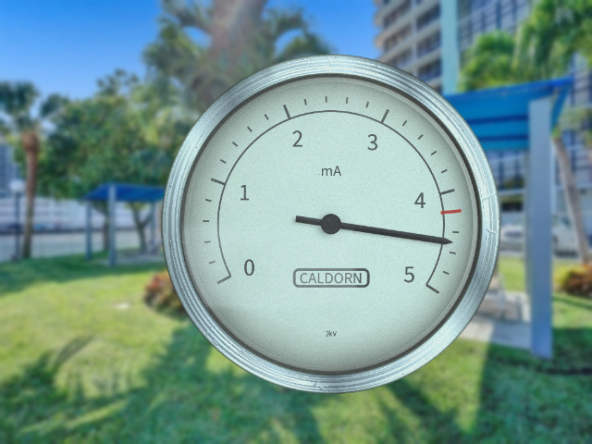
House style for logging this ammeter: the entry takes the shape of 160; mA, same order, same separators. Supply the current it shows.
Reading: 4.5; mA
